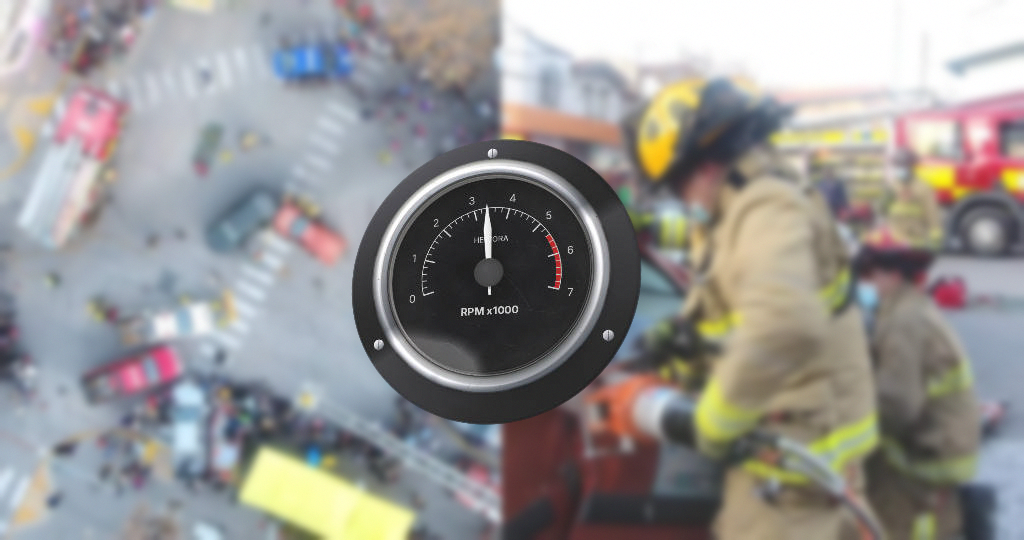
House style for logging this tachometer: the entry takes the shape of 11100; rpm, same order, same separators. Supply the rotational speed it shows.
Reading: 3400; rpm
